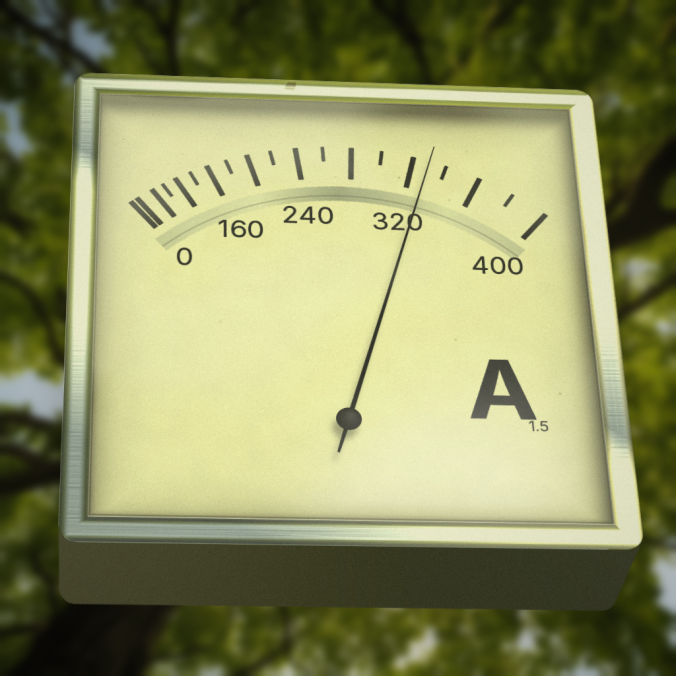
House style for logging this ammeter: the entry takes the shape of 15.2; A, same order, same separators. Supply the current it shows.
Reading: 330; A
